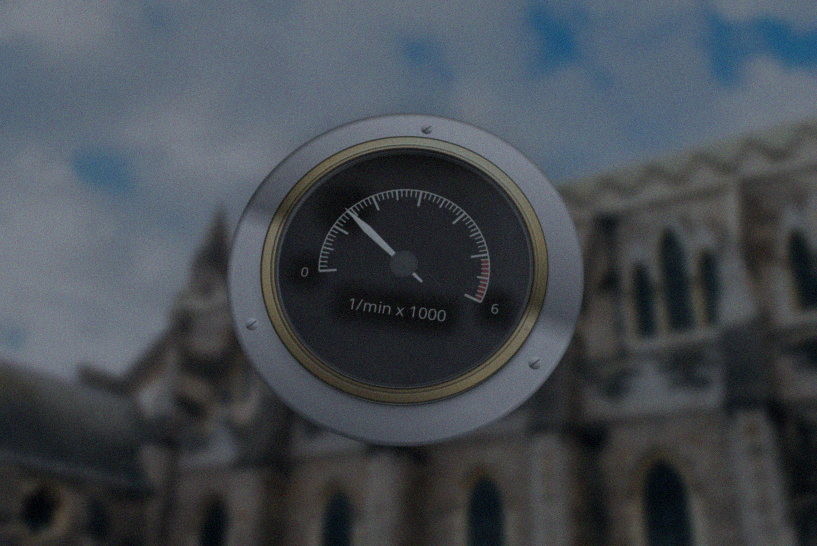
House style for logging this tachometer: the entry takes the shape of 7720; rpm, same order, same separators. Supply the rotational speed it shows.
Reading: 1400; rpm
